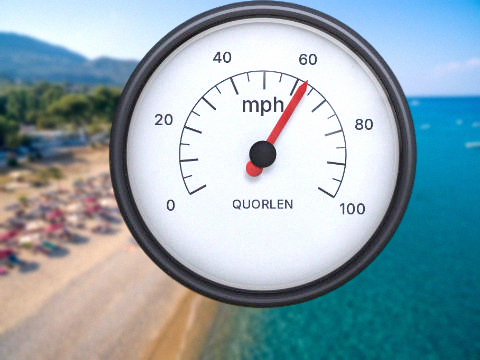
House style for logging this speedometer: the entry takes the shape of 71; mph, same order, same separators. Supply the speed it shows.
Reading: 62.5; mph
